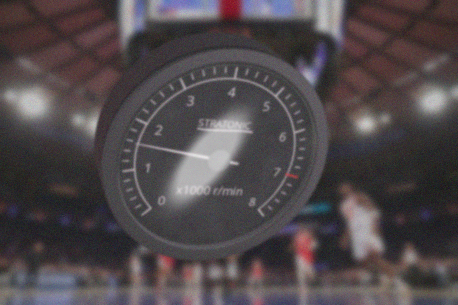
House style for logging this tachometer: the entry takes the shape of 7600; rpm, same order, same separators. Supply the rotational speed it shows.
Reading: 1600; rpm
